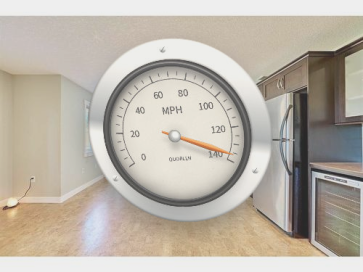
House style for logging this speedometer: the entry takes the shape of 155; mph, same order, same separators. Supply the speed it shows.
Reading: 135; mph
